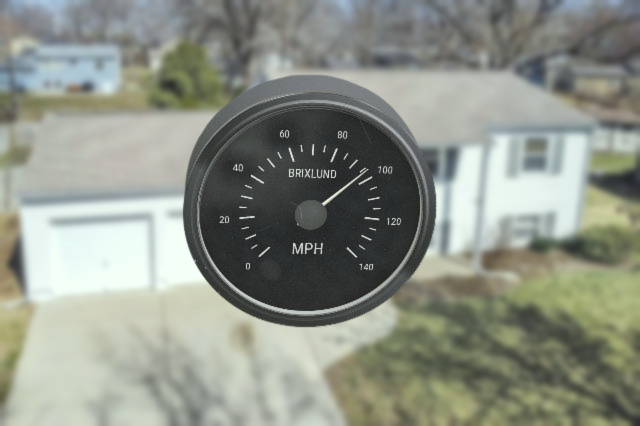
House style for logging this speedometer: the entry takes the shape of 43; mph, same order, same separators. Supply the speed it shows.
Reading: 95; mph
